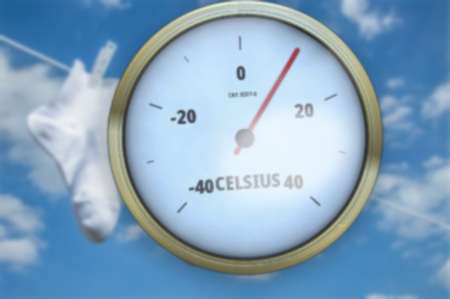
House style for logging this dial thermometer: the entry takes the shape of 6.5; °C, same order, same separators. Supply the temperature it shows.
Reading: 10; °C
